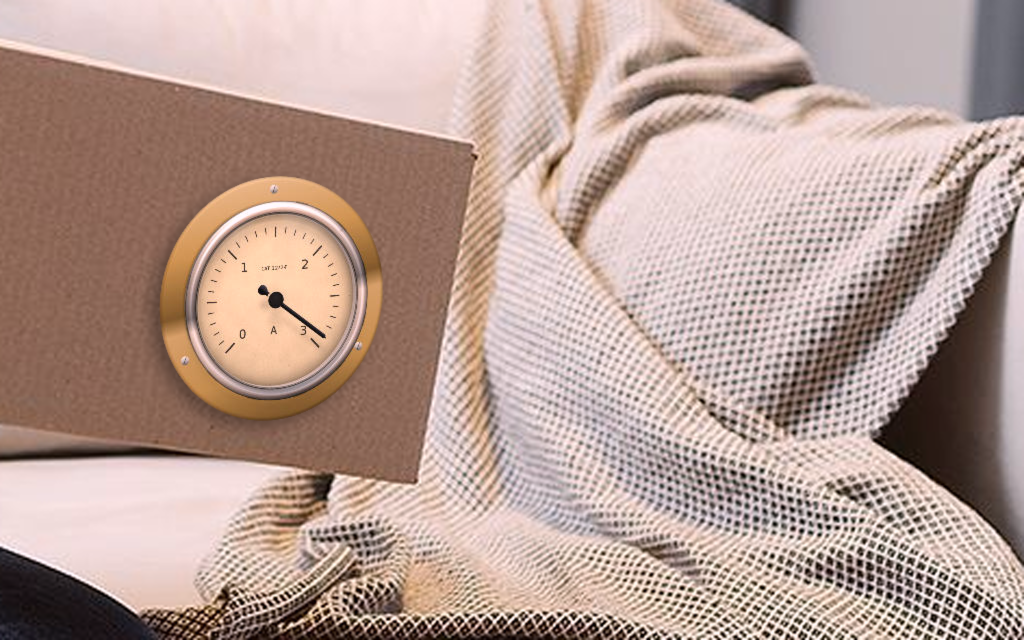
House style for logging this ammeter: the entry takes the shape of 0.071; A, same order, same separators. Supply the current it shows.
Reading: 2.9; A
